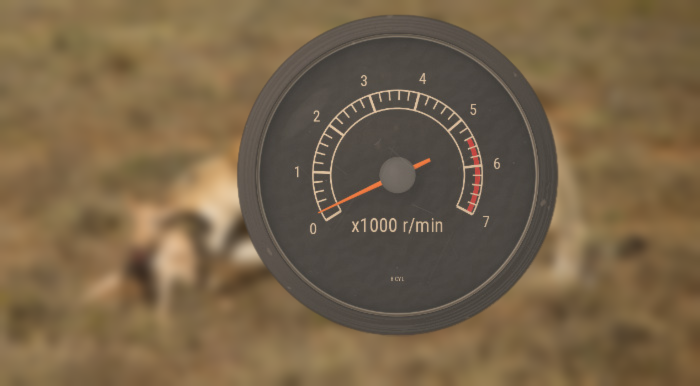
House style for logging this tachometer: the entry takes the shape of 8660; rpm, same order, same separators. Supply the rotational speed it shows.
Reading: 200; rpm
